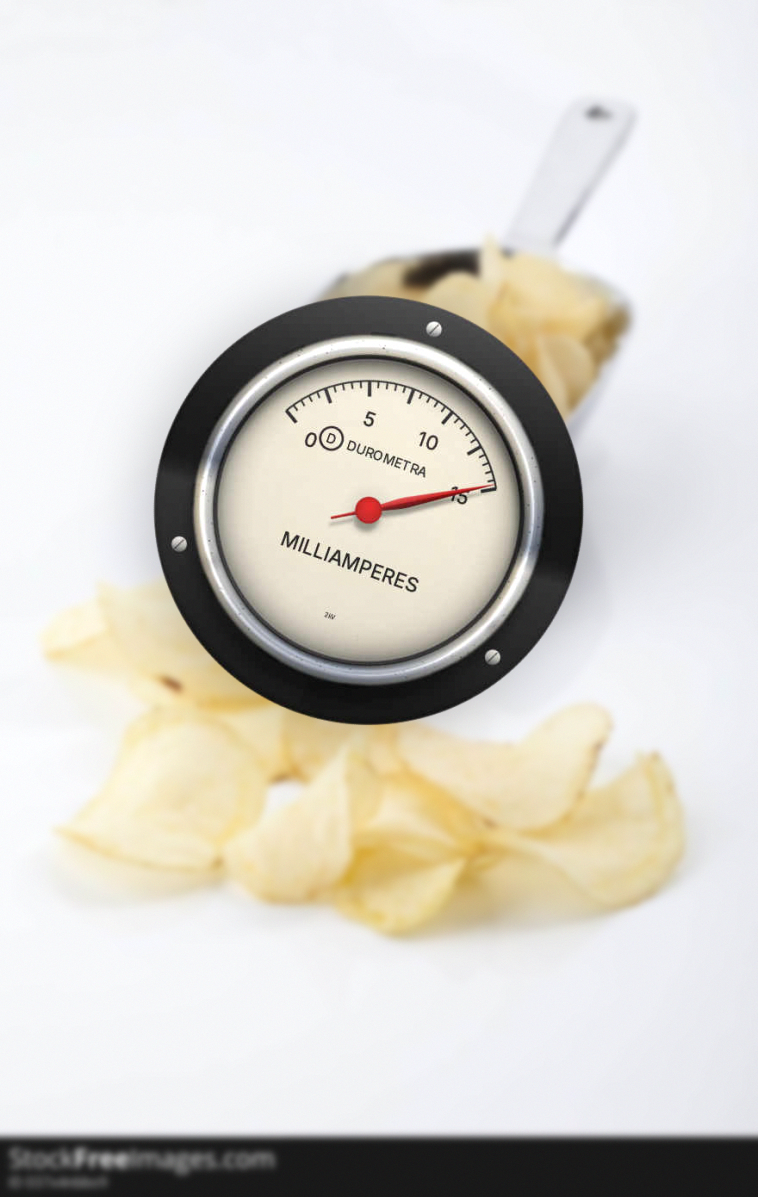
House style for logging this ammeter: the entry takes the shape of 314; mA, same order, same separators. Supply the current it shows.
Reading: 14.75; mA
